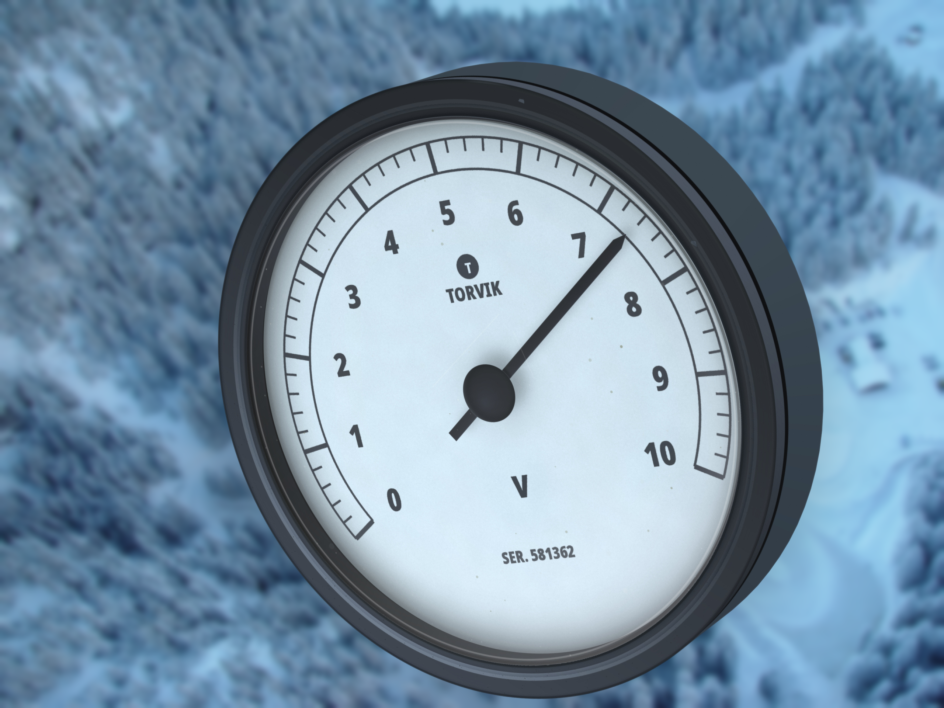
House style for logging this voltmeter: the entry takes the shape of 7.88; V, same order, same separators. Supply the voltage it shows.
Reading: 7.4; V
